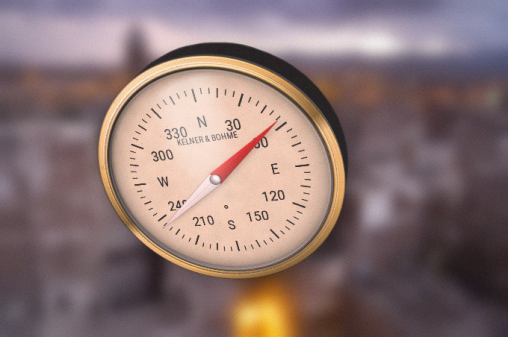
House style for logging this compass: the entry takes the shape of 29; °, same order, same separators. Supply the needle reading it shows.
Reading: 55; °
